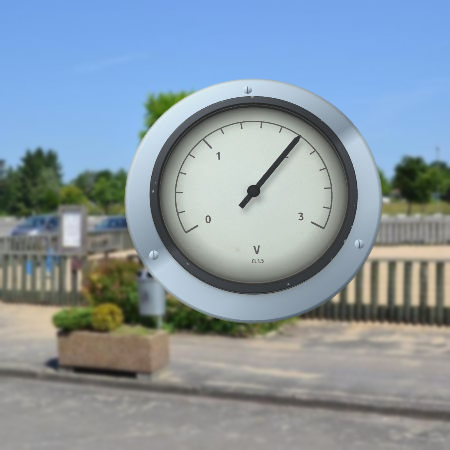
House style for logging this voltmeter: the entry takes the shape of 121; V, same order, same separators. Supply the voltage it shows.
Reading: 2; V
